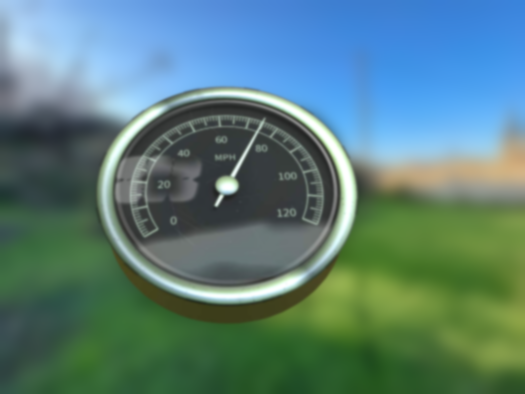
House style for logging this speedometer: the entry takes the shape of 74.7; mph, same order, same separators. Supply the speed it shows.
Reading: 75; mph
